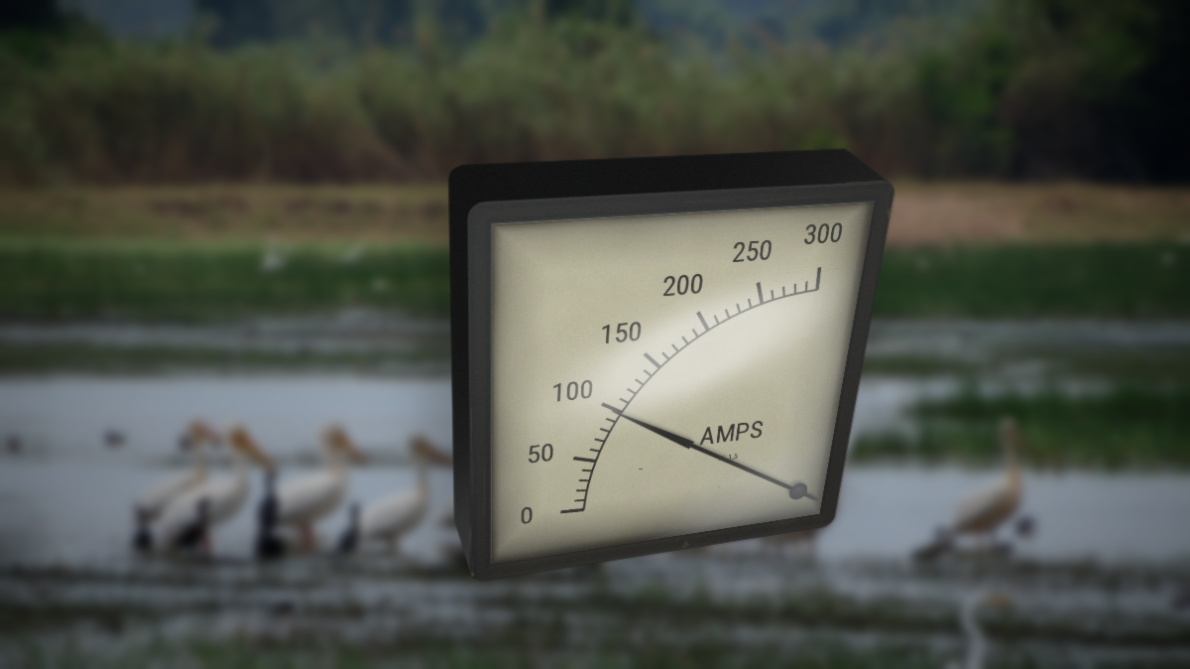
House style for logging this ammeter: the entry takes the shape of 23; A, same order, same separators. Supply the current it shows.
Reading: 100; A
